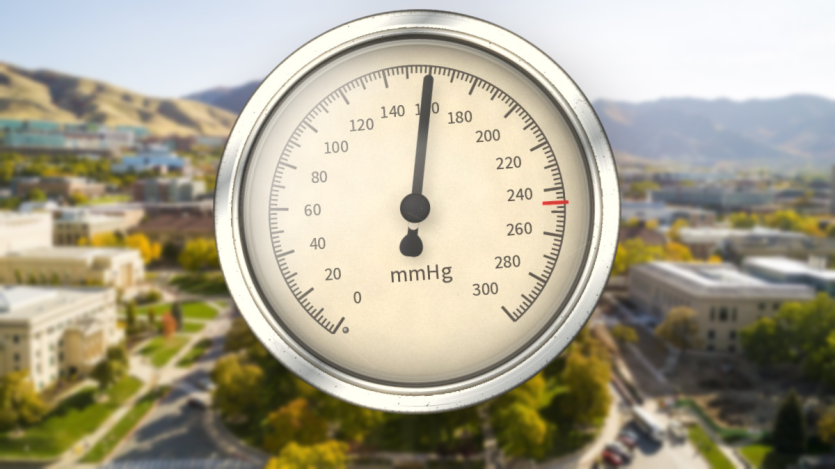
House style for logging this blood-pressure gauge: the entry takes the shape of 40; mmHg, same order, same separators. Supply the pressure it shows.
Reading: 160; mmHg
